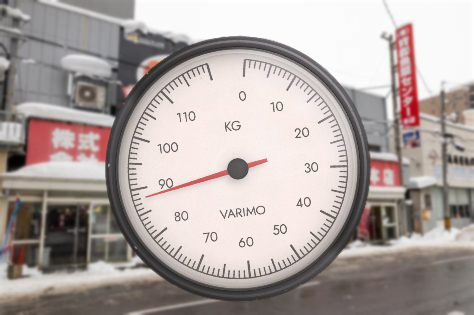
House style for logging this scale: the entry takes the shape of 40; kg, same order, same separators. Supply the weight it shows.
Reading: 88; kg
